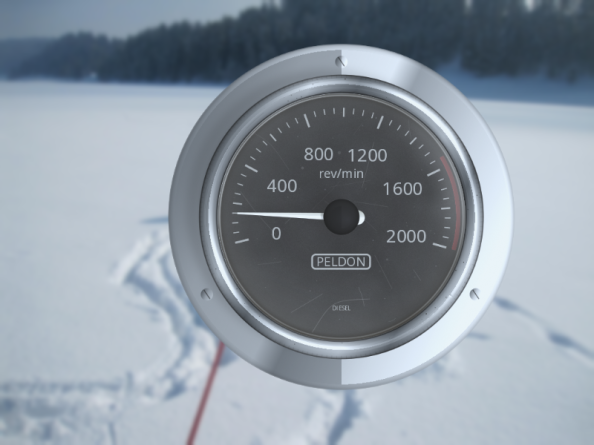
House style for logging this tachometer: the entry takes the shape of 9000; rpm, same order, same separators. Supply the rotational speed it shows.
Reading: 150; rpm
